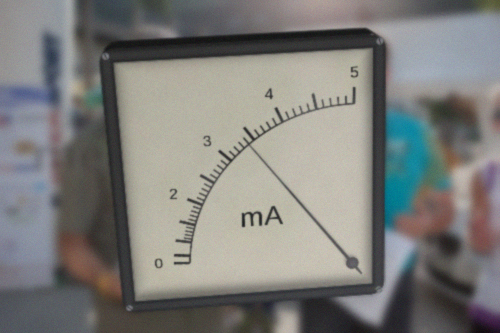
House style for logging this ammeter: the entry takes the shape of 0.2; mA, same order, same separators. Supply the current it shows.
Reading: 3.4; mA
